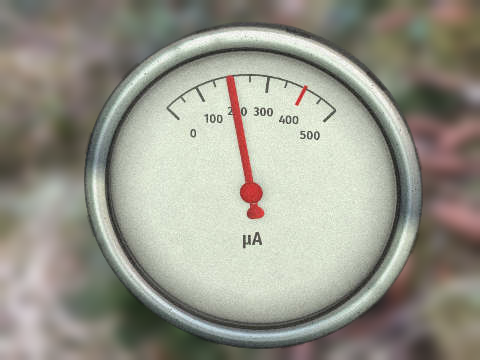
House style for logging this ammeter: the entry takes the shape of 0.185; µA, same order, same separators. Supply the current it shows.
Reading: 200; µA
